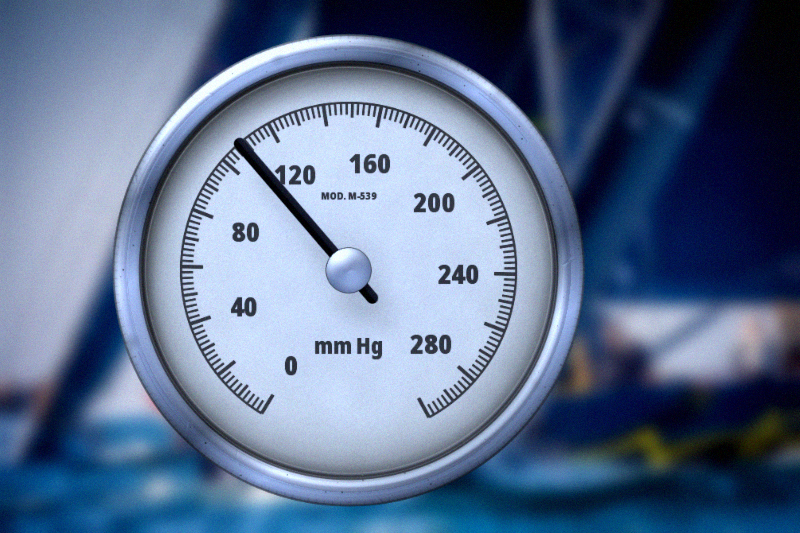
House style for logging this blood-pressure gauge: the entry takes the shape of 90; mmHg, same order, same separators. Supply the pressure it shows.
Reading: 108; mmHg
